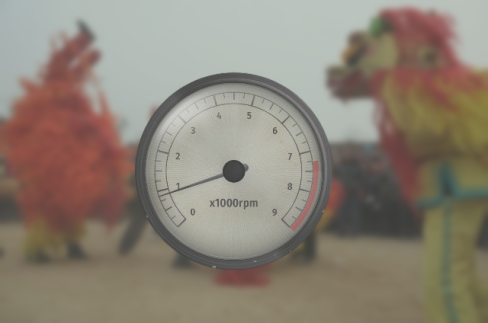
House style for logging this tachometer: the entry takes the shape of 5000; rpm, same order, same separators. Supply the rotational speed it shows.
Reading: 875; rpm
